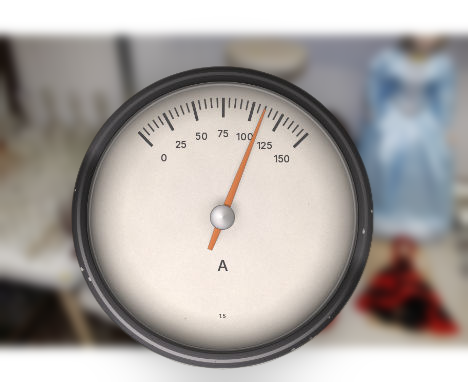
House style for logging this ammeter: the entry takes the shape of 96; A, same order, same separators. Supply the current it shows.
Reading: 110; A
